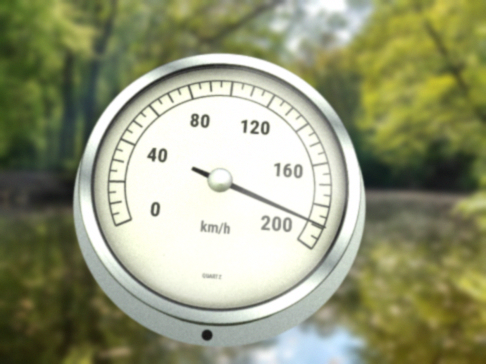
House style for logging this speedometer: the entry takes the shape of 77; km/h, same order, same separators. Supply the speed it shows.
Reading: 190; km/h
